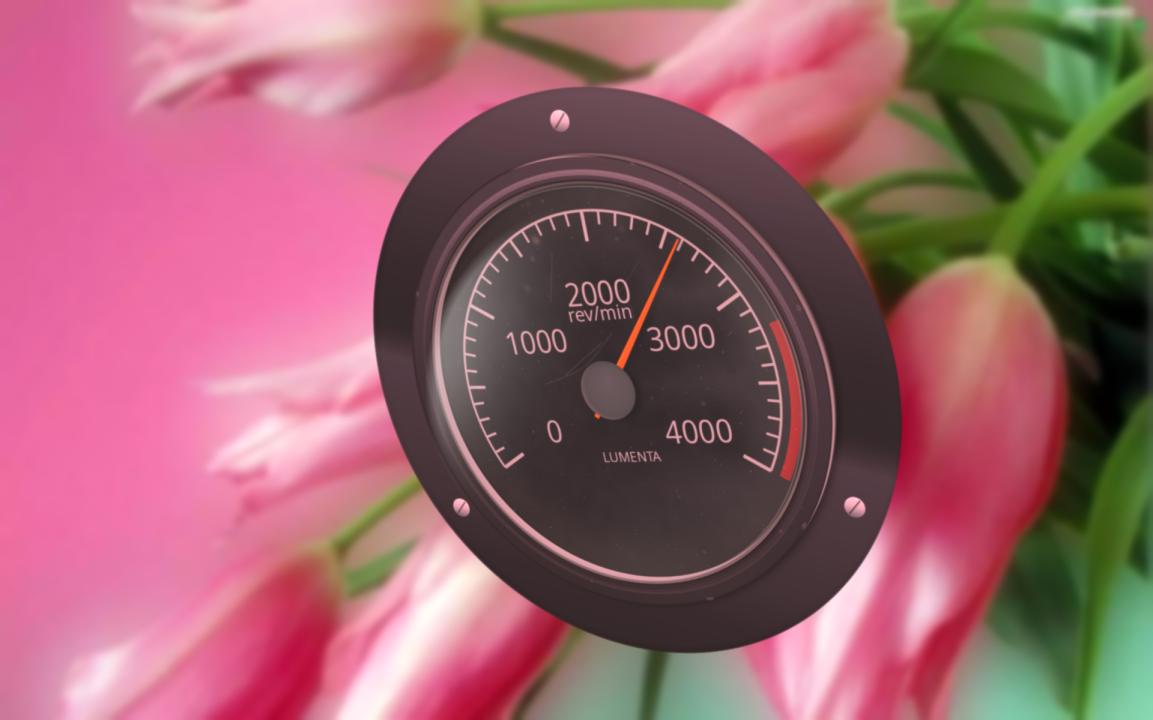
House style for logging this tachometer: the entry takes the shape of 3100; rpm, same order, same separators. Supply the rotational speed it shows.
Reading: 2600; rpm
